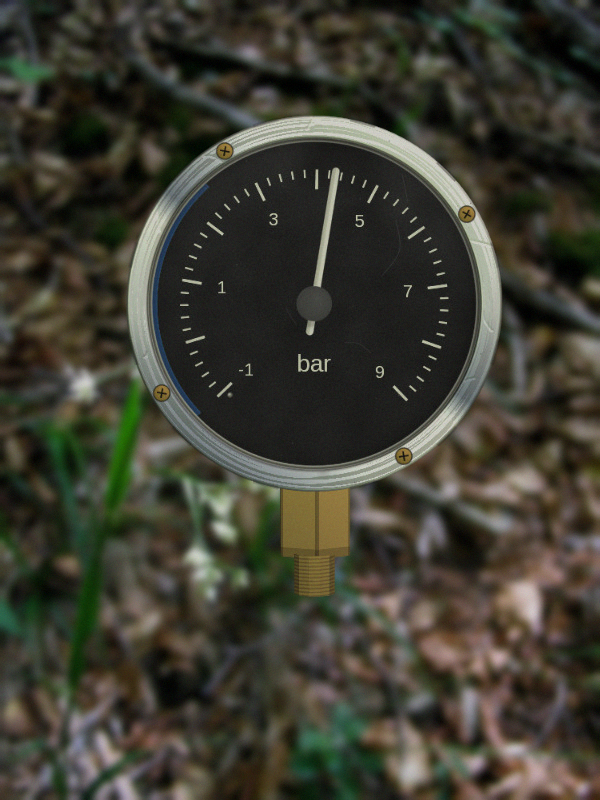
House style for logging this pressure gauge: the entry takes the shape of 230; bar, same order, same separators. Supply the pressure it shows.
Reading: 4.3; bar
